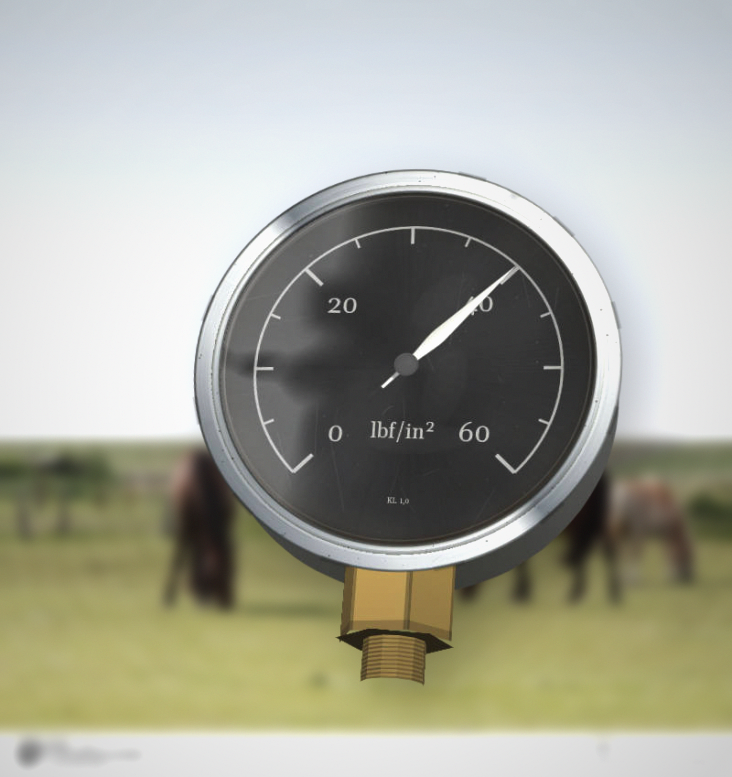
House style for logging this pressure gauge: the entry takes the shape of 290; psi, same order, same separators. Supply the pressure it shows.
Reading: 40; psi
